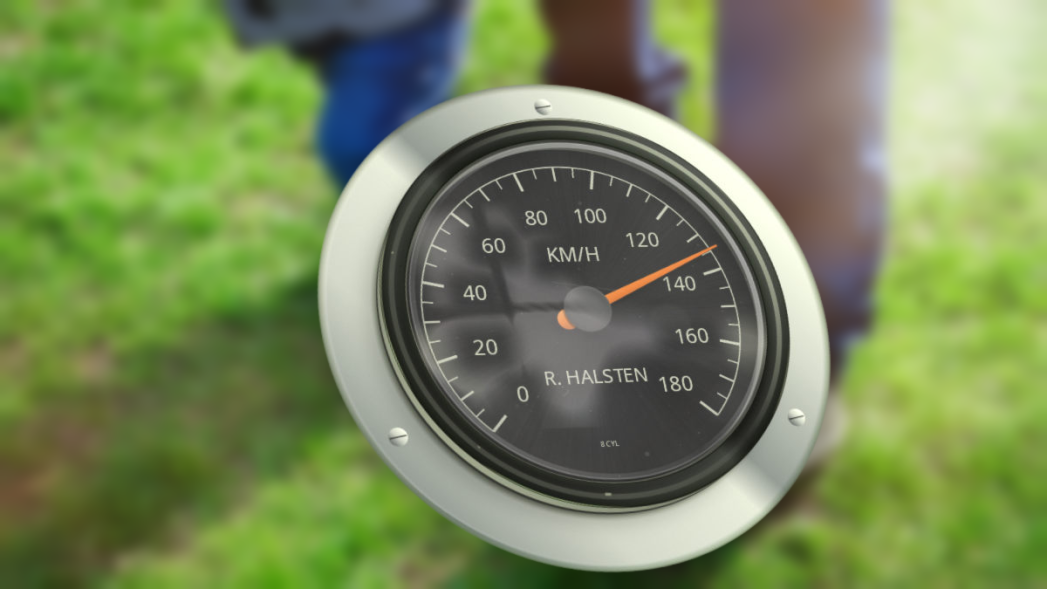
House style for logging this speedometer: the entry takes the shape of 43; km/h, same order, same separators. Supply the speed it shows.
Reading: 135; km/h
